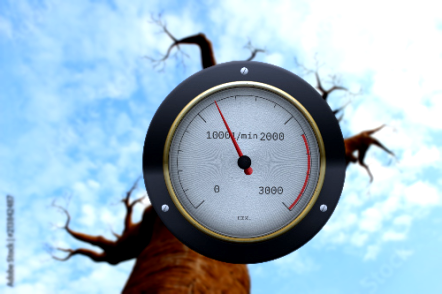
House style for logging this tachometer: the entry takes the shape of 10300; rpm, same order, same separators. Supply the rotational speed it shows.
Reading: 1200; rpm
